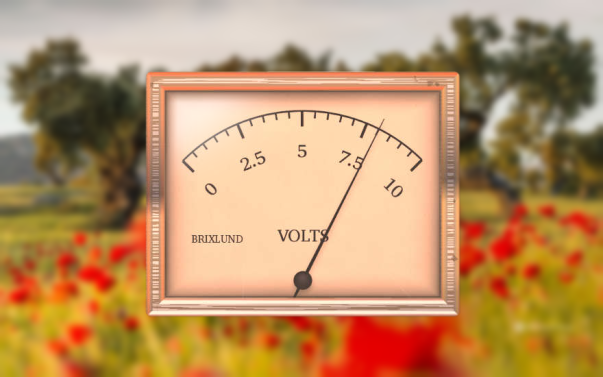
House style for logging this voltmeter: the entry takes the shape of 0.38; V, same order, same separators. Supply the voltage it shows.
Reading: 8; V
